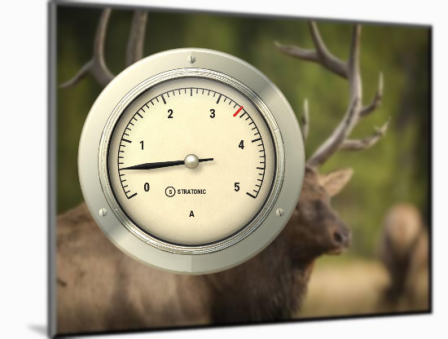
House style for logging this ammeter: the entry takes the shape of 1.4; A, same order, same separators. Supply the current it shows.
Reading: 0.5; A
